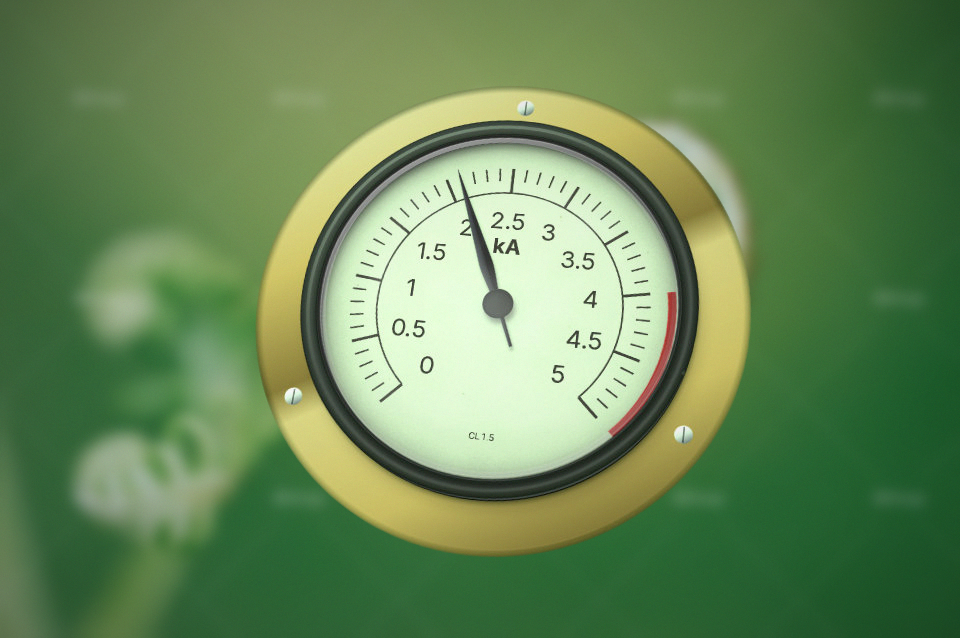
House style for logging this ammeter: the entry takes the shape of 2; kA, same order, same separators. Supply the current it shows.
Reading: 2.1; kA
